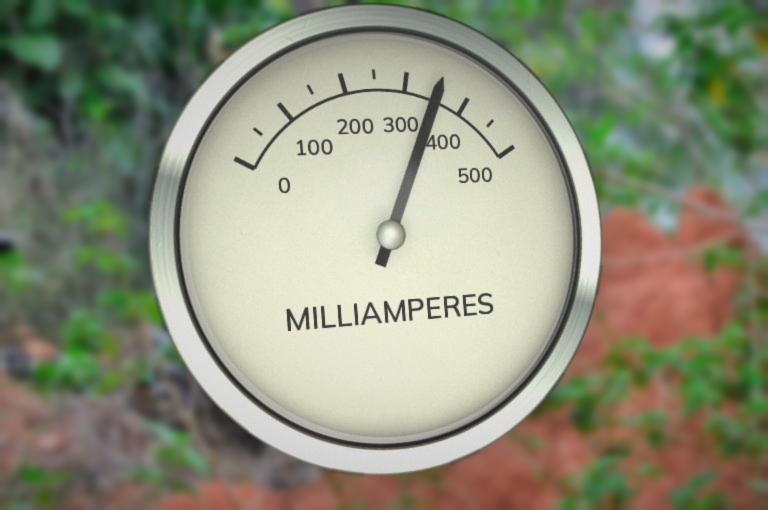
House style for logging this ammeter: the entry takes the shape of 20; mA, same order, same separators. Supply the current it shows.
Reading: 350; mA
